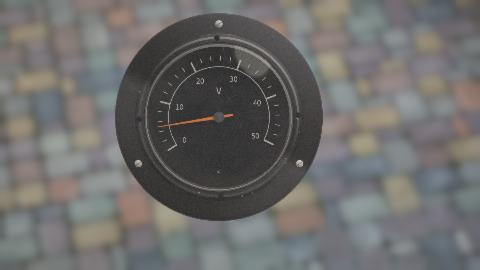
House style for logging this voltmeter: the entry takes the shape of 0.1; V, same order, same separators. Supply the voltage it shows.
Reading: 5; V
